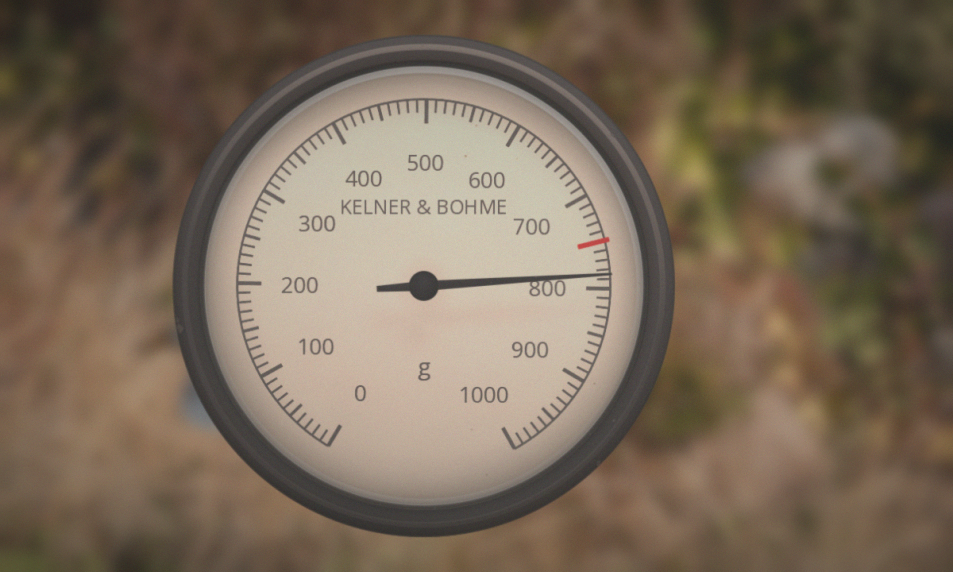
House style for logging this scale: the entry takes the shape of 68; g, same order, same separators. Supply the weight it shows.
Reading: 785; g
